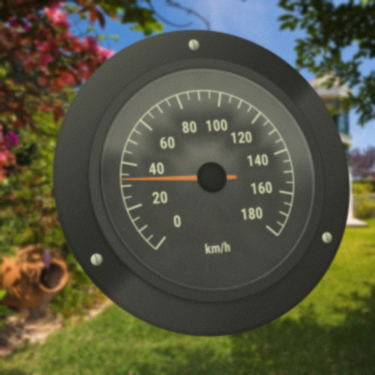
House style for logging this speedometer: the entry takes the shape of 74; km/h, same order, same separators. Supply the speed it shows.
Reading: 32.5; km/h
